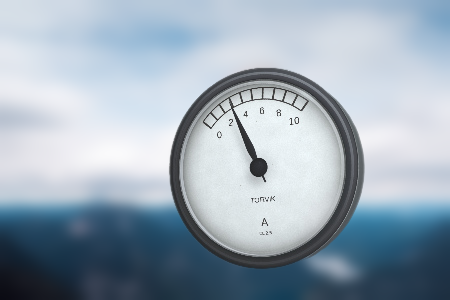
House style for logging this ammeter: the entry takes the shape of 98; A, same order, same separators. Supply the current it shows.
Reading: 3; A
